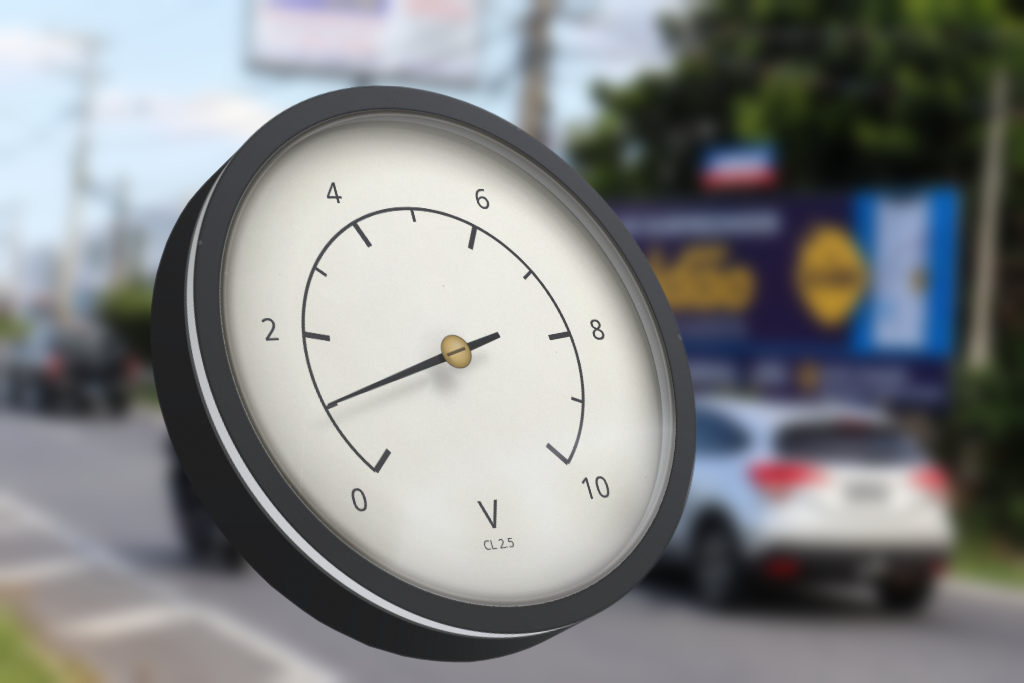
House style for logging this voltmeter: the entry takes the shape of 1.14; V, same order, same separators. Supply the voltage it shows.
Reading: 1; V
